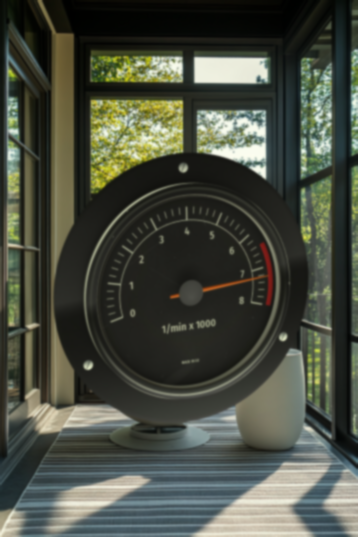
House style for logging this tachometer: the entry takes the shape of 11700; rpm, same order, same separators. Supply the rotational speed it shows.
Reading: 7200; rpm
